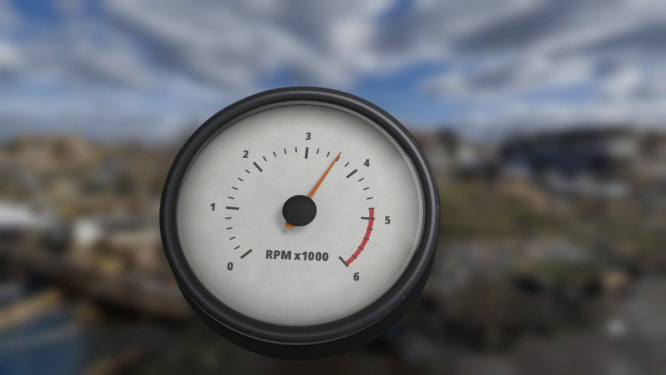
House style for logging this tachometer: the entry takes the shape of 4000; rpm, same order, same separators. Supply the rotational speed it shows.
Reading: 3600; rpm
